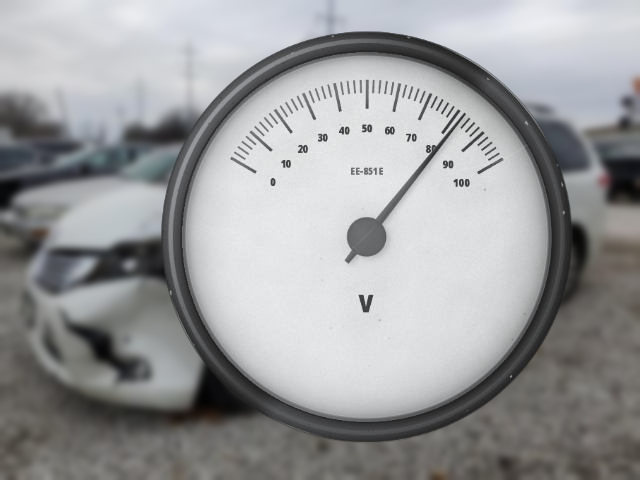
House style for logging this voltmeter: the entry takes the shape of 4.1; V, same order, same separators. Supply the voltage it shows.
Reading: 82; V
